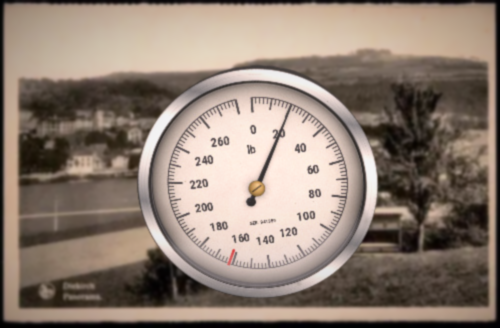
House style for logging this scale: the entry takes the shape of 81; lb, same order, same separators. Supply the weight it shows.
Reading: 20; lb
